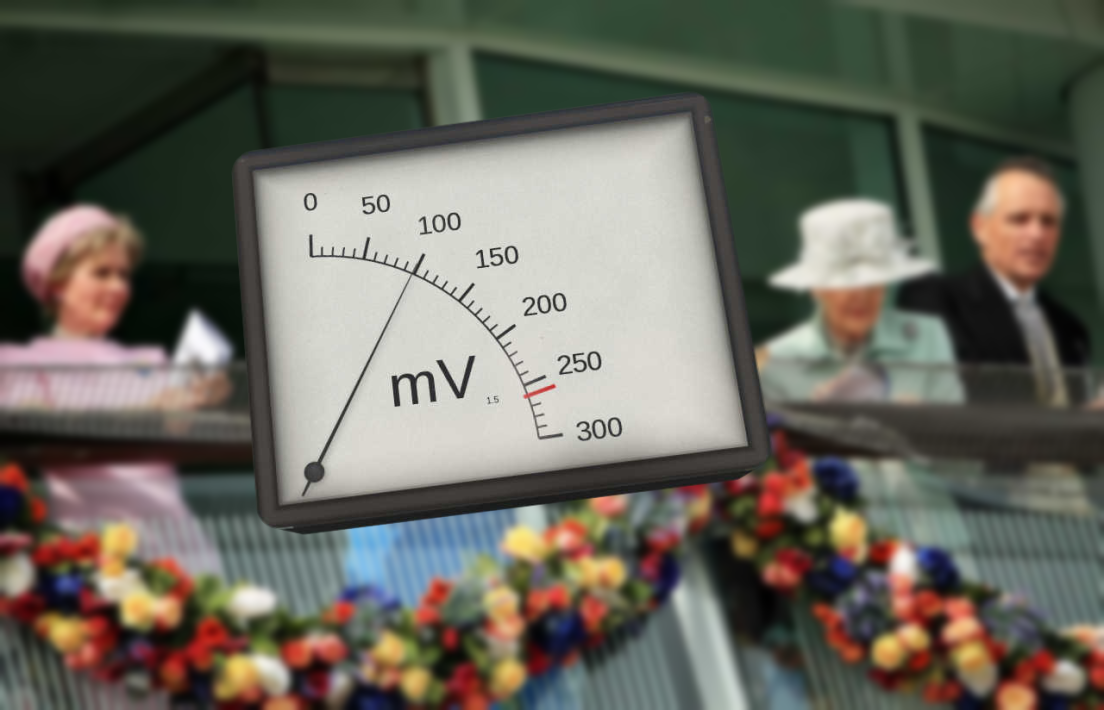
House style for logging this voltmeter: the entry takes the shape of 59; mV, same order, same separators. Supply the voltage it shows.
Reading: 100; mV
